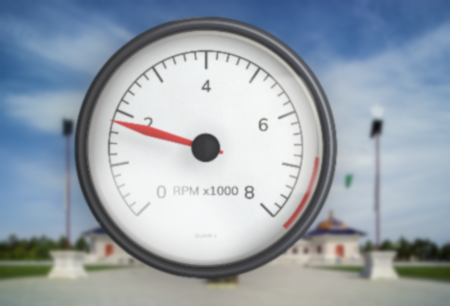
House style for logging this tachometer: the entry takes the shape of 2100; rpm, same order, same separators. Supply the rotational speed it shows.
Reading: 1800; rpm
